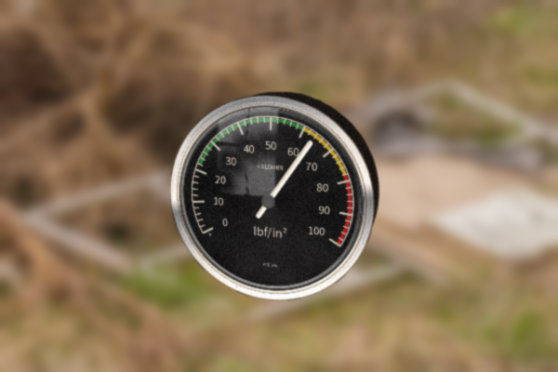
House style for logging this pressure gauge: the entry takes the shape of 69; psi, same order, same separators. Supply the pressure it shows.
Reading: 64; psi
